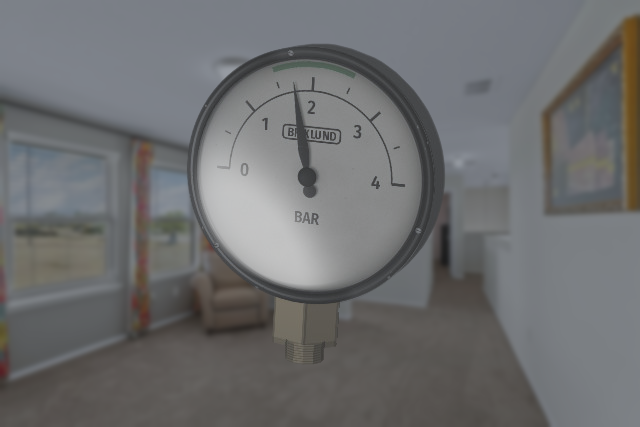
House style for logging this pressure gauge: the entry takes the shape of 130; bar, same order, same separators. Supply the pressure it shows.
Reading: 1.75; bar
